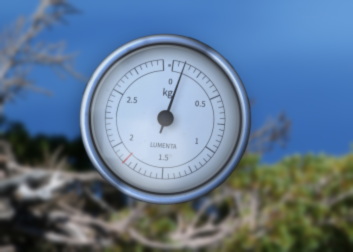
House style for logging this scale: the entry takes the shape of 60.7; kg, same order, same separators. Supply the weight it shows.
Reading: 0.1; kg
